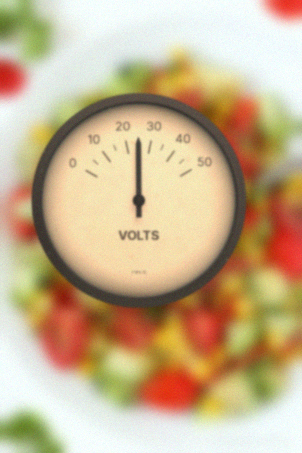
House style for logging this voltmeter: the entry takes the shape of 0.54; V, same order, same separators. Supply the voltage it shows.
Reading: 25; V
